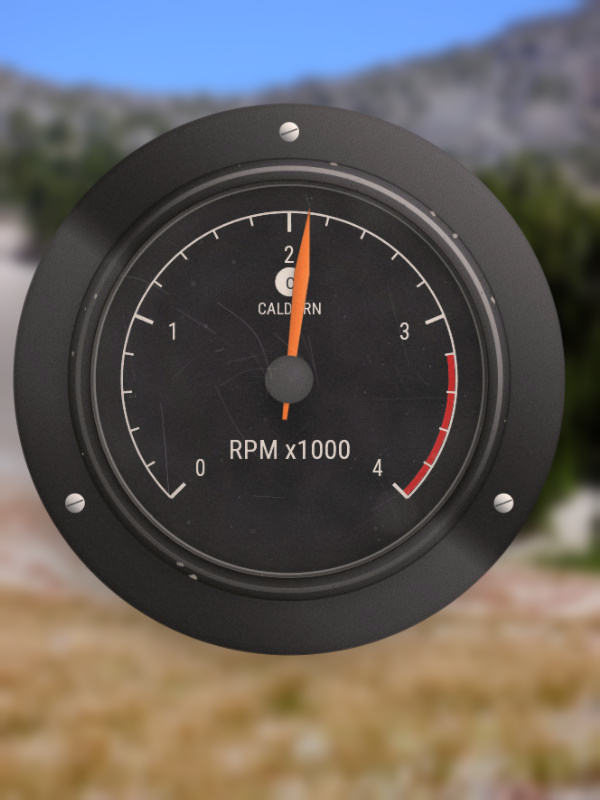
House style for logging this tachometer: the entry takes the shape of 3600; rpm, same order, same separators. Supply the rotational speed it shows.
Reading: 2100; rpm
